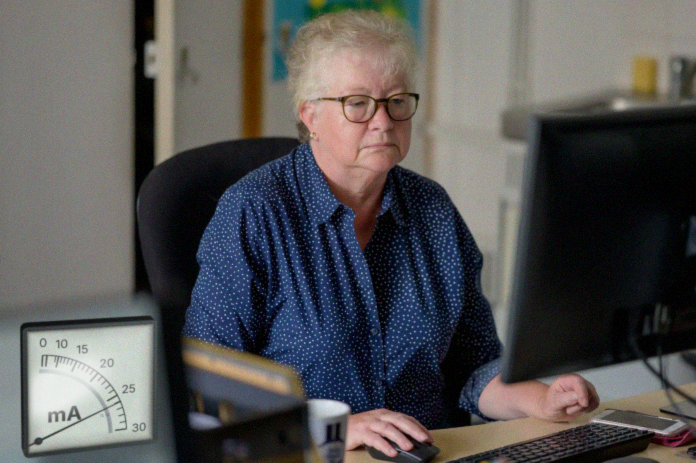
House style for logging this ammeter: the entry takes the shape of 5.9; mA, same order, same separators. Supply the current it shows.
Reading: 26; mA
